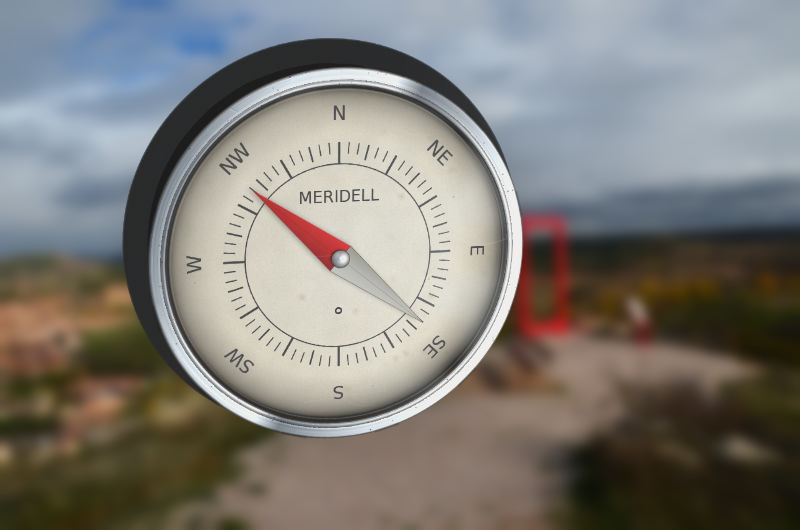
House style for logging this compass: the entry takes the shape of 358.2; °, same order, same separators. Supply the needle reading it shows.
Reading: 310; °
